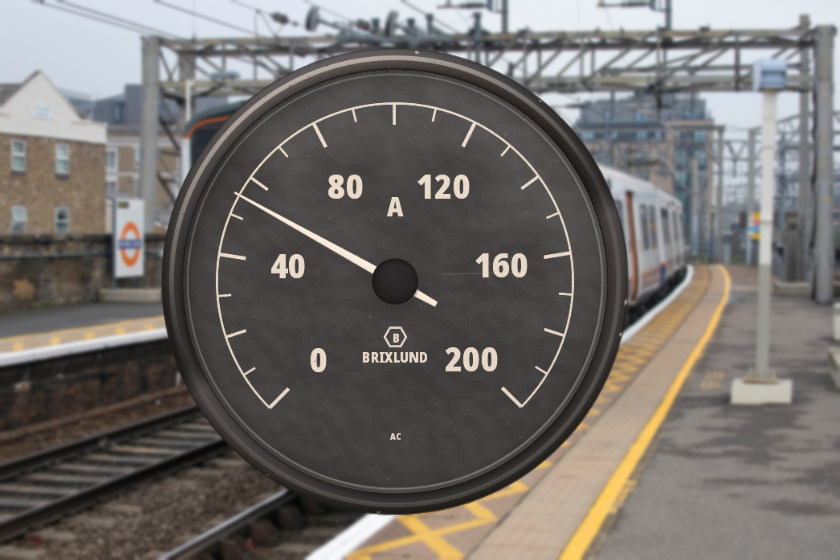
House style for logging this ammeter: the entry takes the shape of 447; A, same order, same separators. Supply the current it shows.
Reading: 55; A
